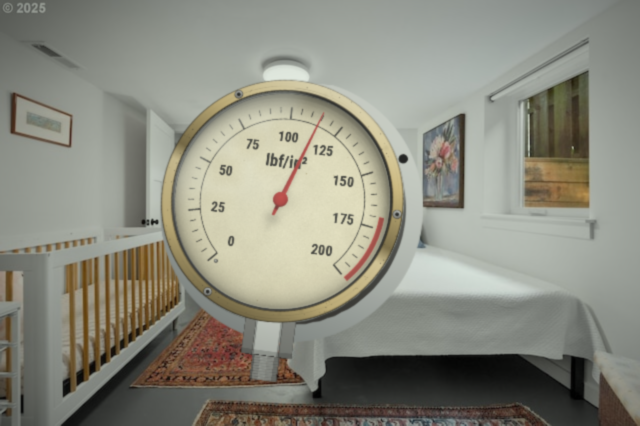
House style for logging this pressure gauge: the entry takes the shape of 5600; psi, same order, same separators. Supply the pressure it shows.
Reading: 115; psi
